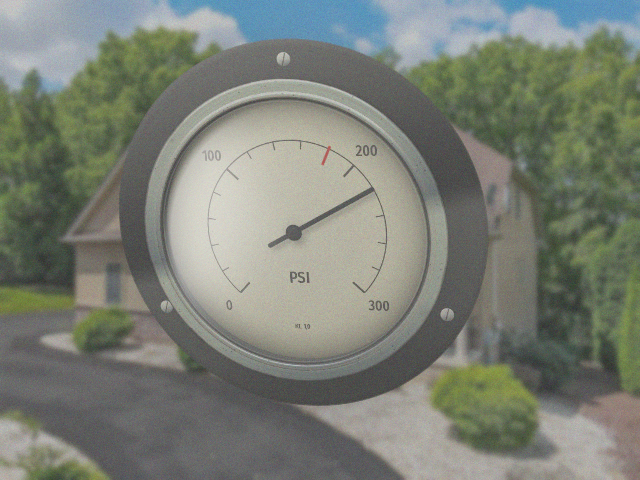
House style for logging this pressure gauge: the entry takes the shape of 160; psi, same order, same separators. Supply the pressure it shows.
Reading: 220; psi
